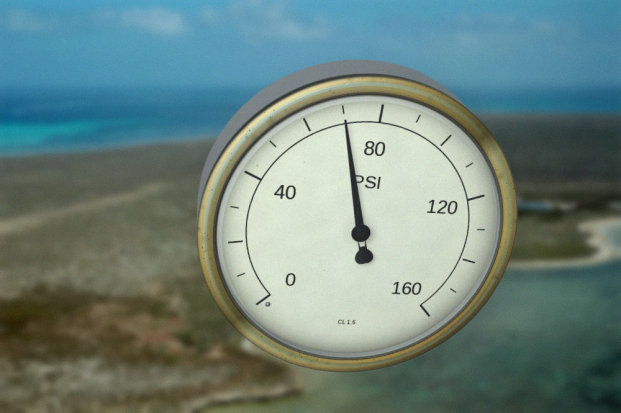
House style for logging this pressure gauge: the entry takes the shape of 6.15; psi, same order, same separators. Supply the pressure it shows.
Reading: 70; psi
